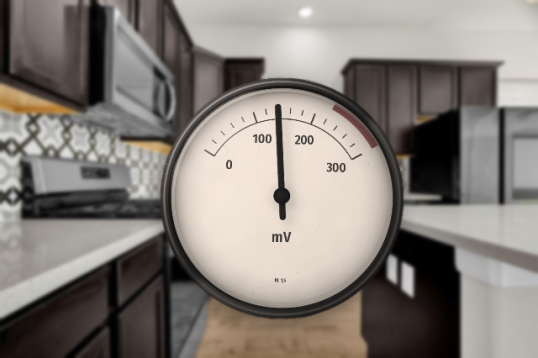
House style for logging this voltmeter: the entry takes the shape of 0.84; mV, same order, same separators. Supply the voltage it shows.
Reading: 140; mV
